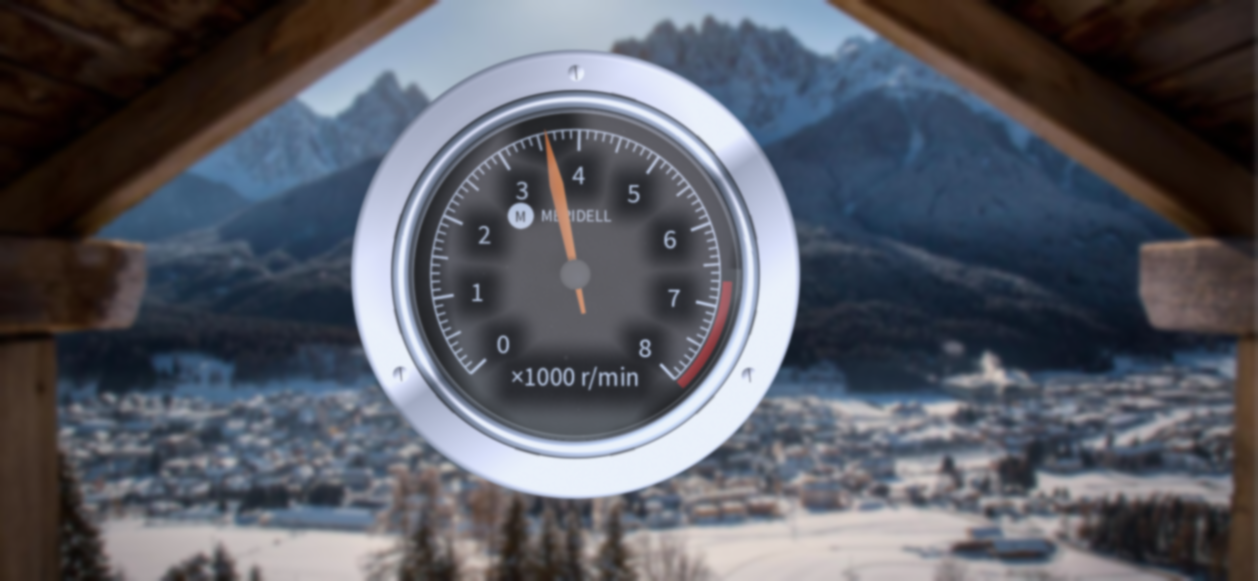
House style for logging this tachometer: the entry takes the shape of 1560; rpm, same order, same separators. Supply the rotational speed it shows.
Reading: 3600; rpm
